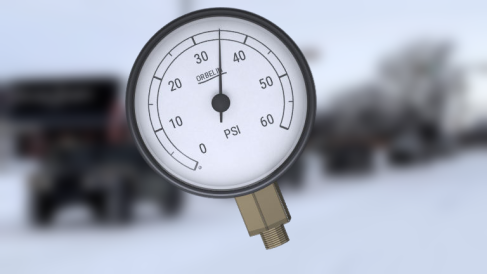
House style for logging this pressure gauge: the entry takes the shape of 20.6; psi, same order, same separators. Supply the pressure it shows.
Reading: 35; psi
